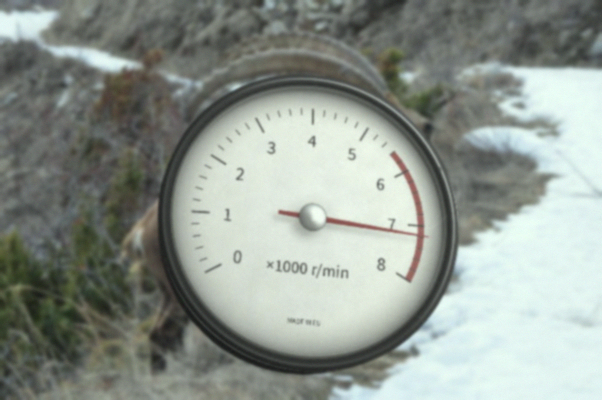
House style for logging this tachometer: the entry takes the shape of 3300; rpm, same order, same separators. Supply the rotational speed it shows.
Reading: 7200; rpm
